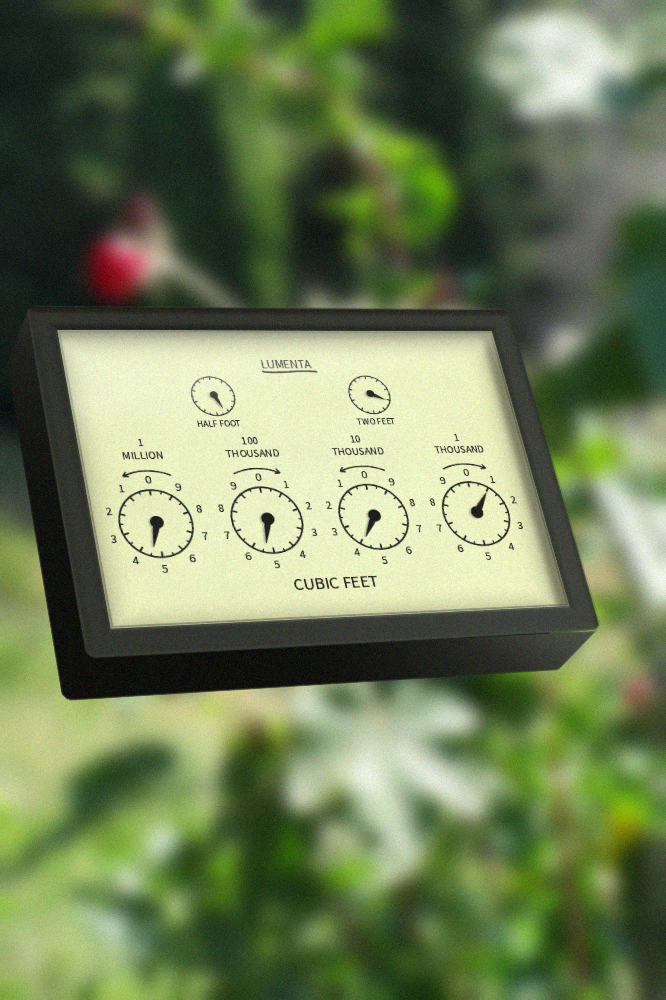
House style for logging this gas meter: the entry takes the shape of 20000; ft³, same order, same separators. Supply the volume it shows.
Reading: 454100; ft³
